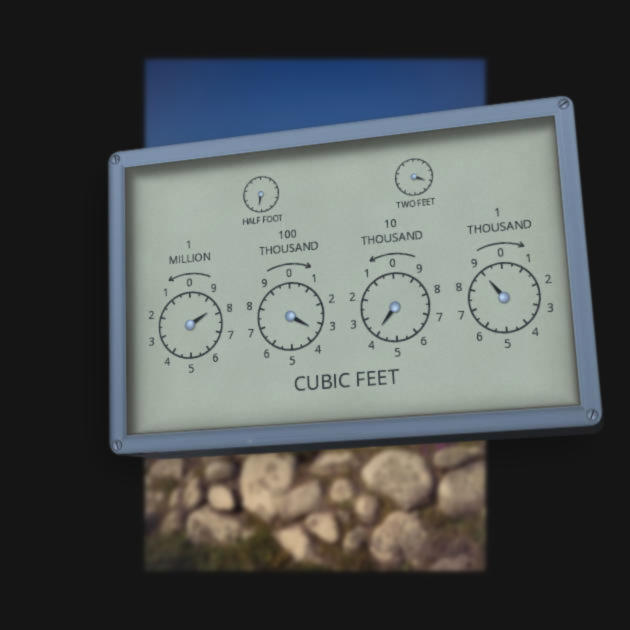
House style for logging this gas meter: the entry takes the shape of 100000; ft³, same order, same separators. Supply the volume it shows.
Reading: 833900; ft³
